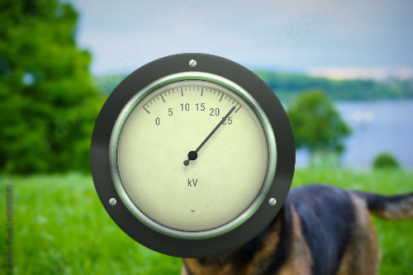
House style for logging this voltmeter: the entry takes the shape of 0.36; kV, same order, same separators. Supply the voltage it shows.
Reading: 24; kV
